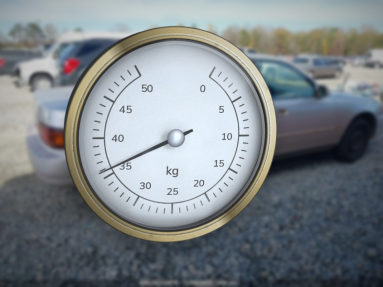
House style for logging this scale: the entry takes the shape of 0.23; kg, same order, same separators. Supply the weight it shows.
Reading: 36; kg
